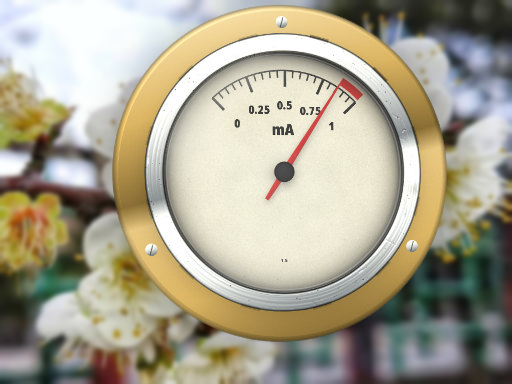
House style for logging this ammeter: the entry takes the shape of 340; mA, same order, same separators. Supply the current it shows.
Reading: 0.85; mA
